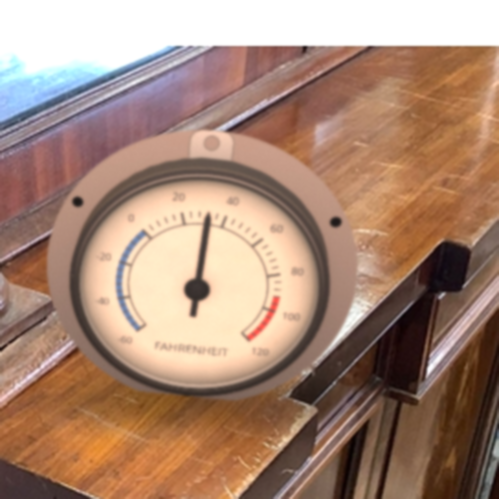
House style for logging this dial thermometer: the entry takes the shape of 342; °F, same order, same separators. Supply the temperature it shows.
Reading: 32; °F
